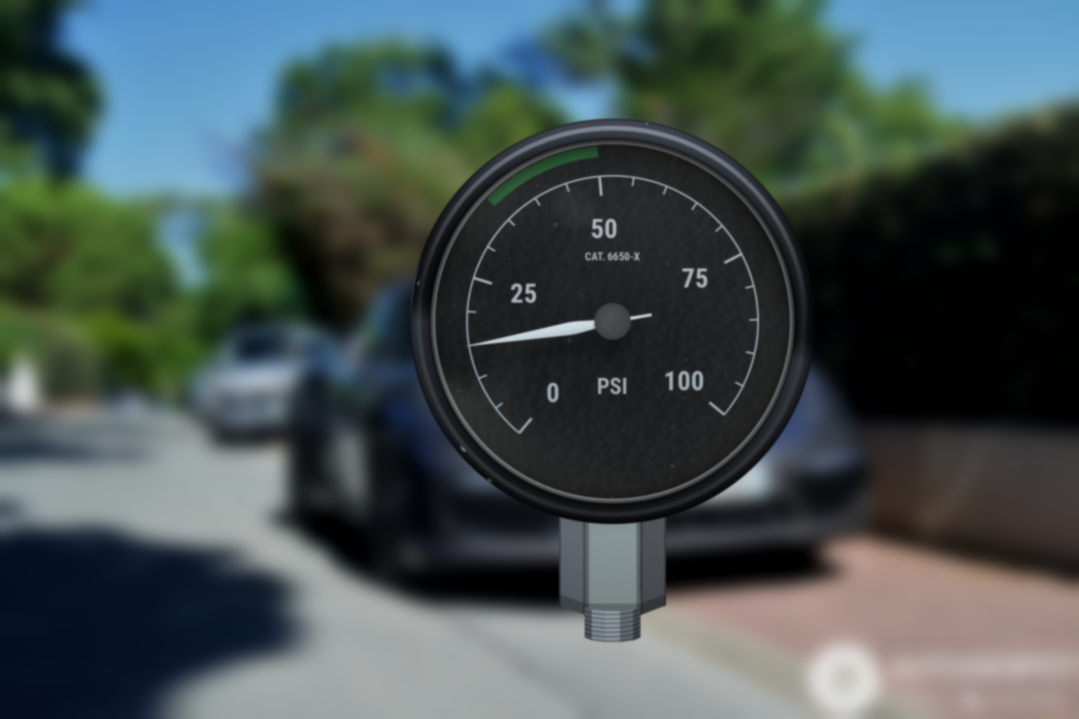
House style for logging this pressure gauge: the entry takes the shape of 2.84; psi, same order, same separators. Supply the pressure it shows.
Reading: 15; psi
